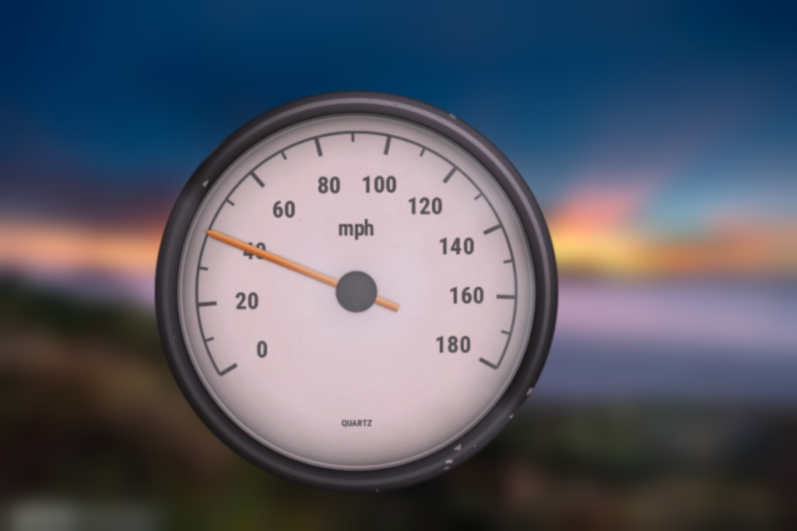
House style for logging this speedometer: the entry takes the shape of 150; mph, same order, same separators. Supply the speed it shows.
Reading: 40; mph
